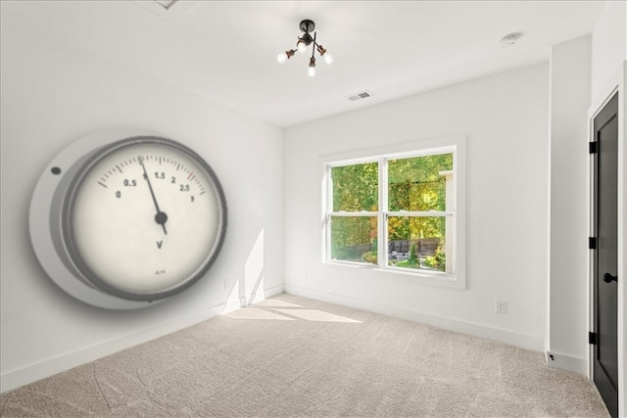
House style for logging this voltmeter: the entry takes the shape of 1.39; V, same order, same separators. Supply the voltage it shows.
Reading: 1; V
